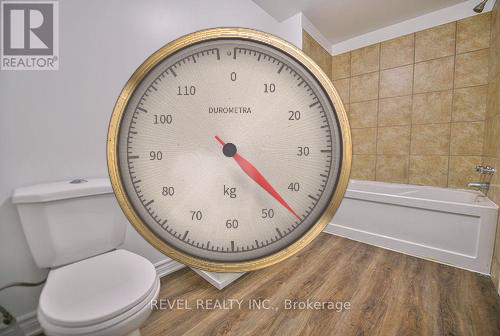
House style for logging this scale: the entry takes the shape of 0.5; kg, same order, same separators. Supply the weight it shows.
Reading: 45; kg
